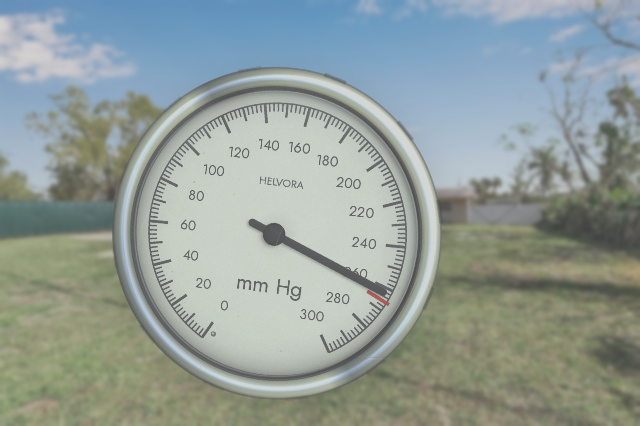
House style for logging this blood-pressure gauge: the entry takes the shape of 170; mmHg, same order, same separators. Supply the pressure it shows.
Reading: 262; mmHg
